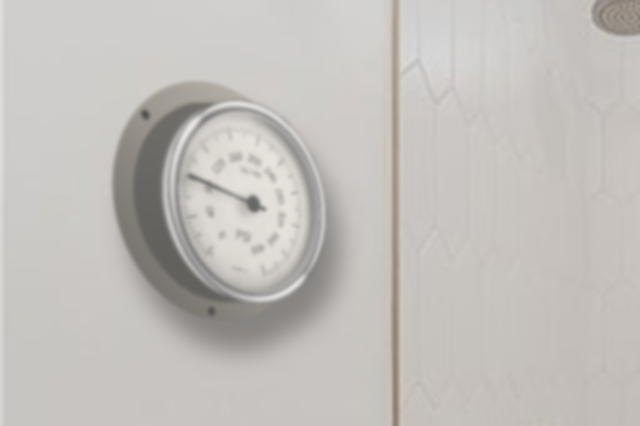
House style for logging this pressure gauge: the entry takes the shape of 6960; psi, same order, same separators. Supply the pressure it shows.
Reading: 80; psi
